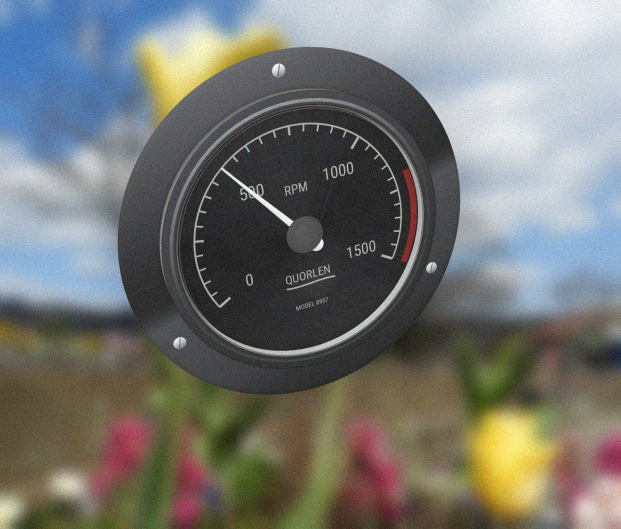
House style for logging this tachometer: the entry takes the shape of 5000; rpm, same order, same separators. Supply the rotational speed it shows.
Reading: 500; rpm
